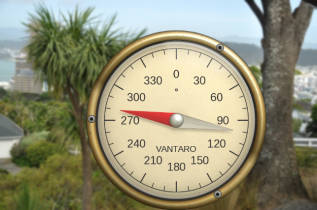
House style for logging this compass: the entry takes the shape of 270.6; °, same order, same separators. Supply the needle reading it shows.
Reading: 280; °
